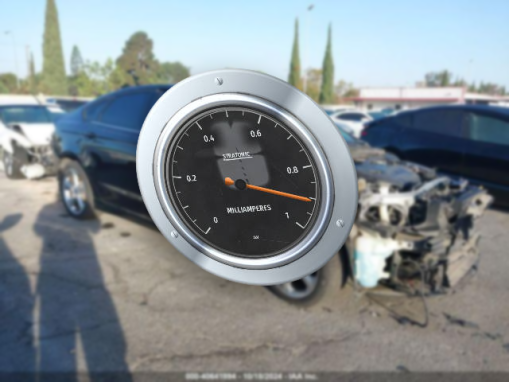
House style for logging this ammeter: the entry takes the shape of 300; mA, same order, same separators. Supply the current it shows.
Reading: 0.9; mA
